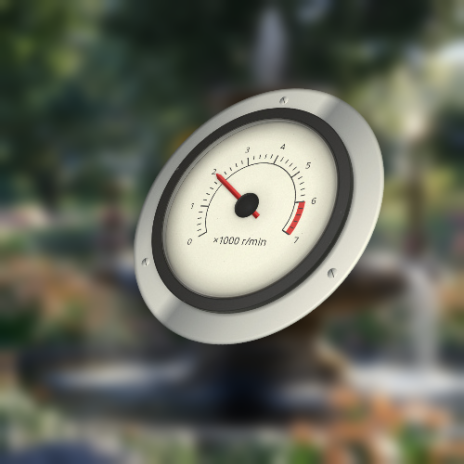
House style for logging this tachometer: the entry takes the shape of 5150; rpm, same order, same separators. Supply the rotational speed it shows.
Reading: 2000; rpm
